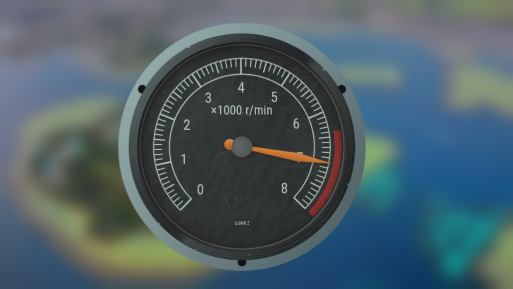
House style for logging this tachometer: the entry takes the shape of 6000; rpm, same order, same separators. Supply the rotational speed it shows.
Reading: 7000; rpm
